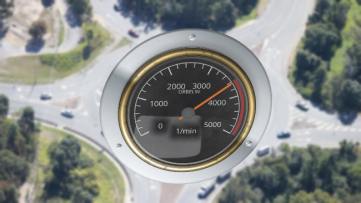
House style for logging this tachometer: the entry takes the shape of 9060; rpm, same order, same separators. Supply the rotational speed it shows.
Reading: 3600; rpm
